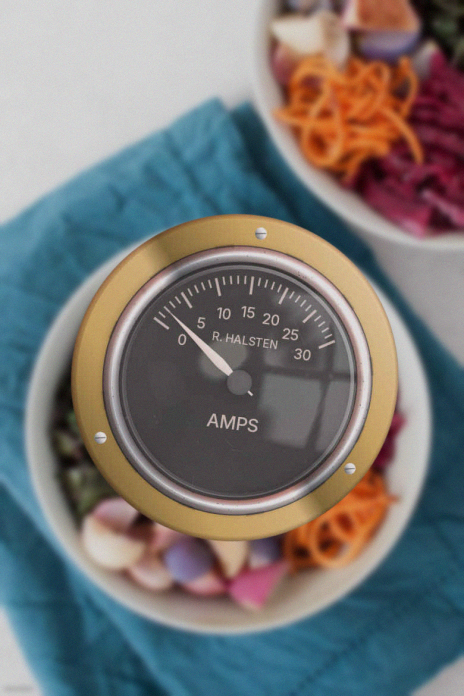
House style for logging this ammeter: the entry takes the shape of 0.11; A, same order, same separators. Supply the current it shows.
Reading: 2; A
